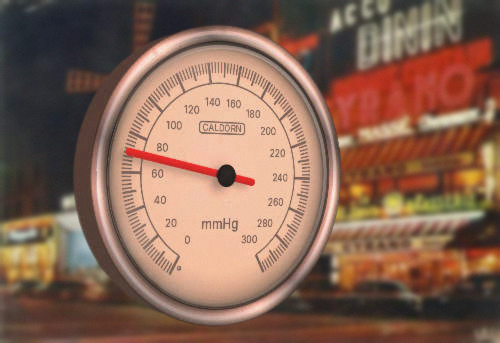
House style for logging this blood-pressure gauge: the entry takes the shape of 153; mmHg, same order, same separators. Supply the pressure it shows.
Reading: 70; mmHg
